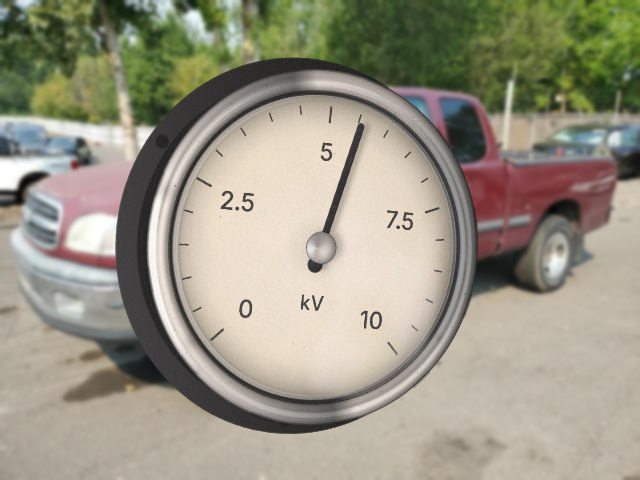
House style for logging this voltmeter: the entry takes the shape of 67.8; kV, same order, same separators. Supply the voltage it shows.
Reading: 5.5; kV
